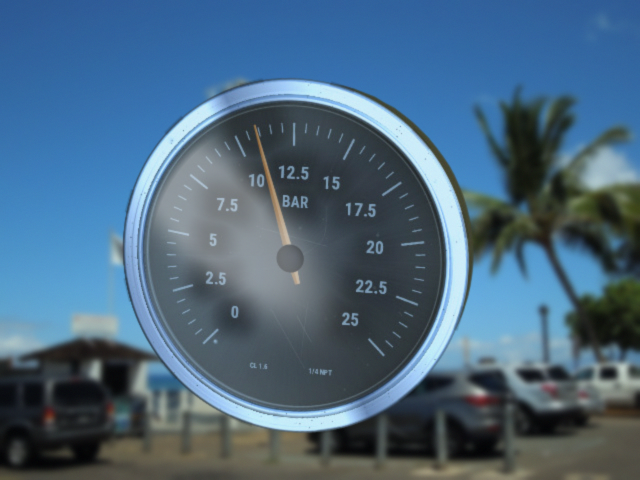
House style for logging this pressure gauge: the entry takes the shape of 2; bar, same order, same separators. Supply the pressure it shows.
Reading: 11; bar
